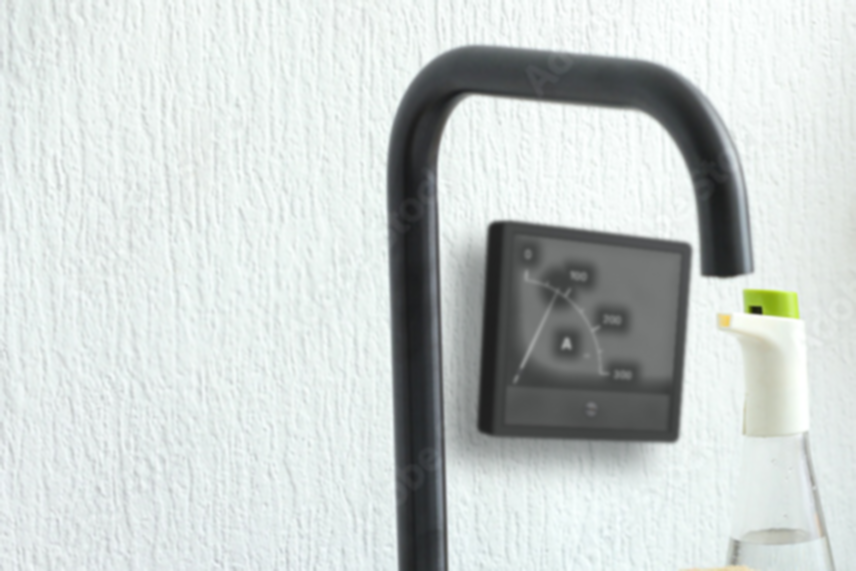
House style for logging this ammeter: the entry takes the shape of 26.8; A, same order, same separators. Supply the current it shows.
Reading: 75; A
